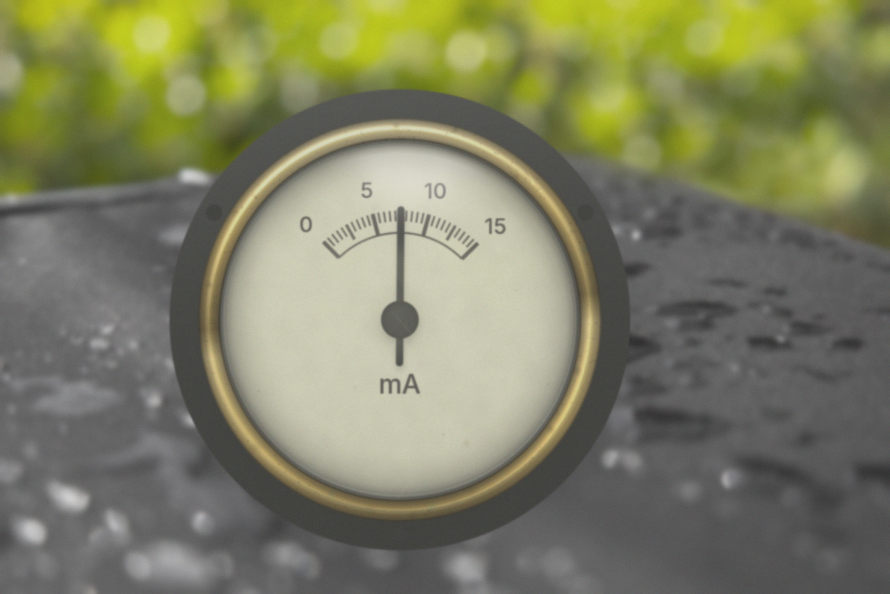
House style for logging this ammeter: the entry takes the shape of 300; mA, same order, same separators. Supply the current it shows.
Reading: 7.5; mA
